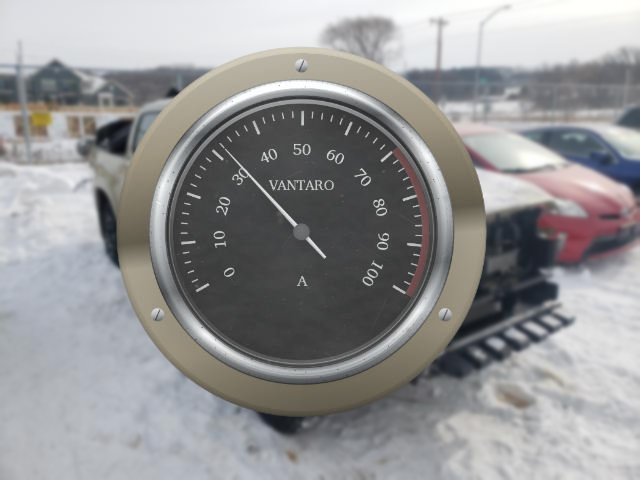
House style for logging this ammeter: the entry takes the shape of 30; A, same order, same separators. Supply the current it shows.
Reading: 32; A
